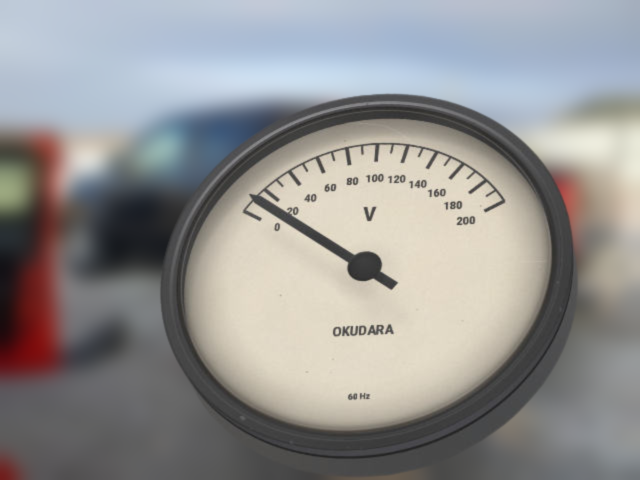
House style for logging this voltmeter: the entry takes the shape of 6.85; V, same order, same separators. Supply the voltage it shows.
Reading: 10; V
